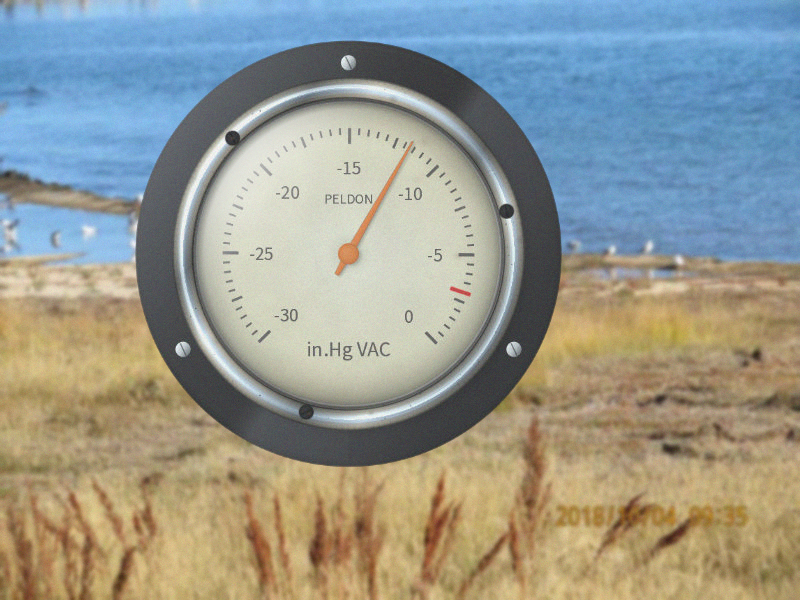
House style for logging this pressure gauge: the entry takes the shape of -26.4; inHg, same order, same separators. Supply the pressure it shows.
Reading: -11.75; inHg
